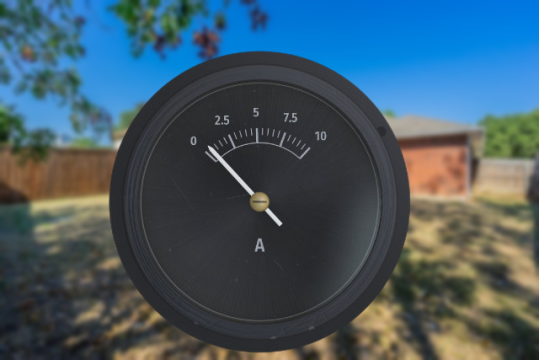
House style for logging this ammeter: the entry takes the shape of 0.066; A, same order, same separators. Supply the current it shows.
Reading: 0.5; A
